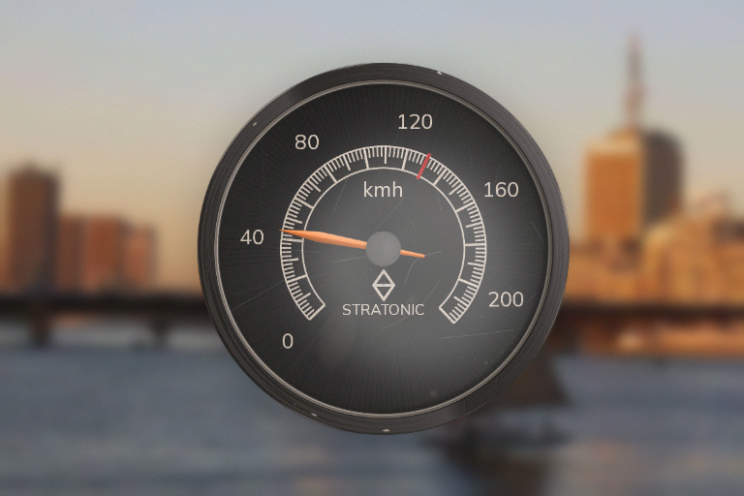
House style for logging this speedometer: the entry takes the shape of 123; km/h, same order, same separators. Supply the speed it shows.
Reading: 44; km/h
